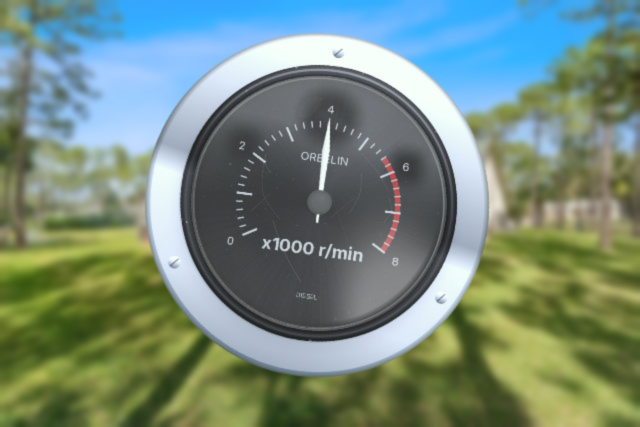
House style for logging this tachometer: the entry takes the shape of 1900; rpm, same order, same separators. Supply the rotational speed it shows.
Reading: 4000; rpm
